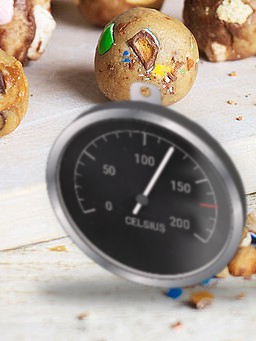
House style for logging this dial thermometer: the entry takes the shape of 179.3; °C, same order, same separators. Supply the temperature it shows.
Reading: 120; °C
